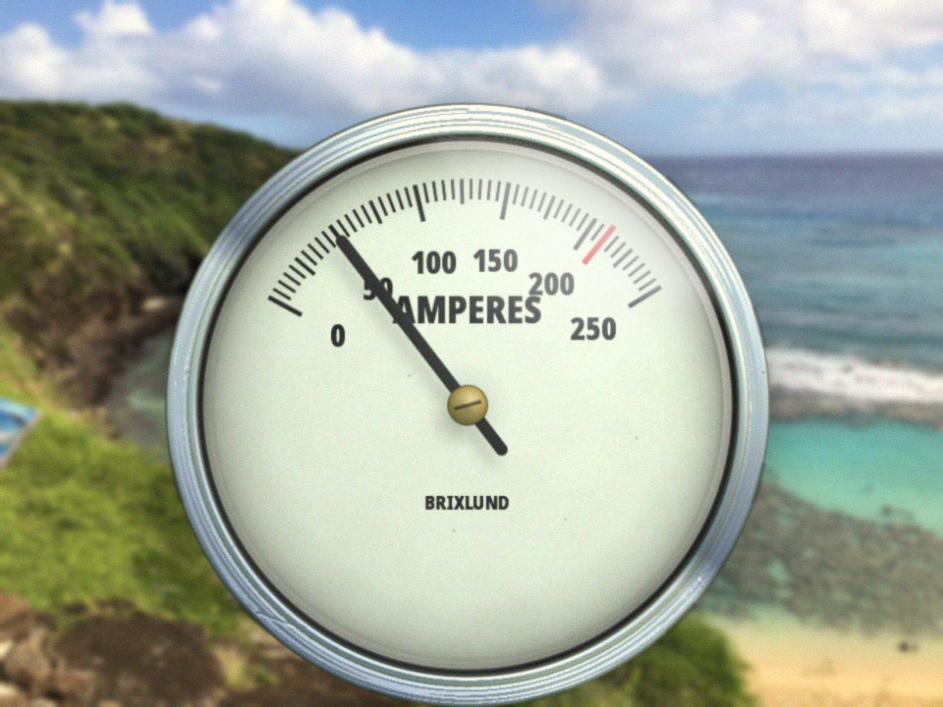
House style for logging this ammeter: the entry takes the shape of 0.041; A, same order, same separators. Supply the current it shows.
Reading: 50; A
